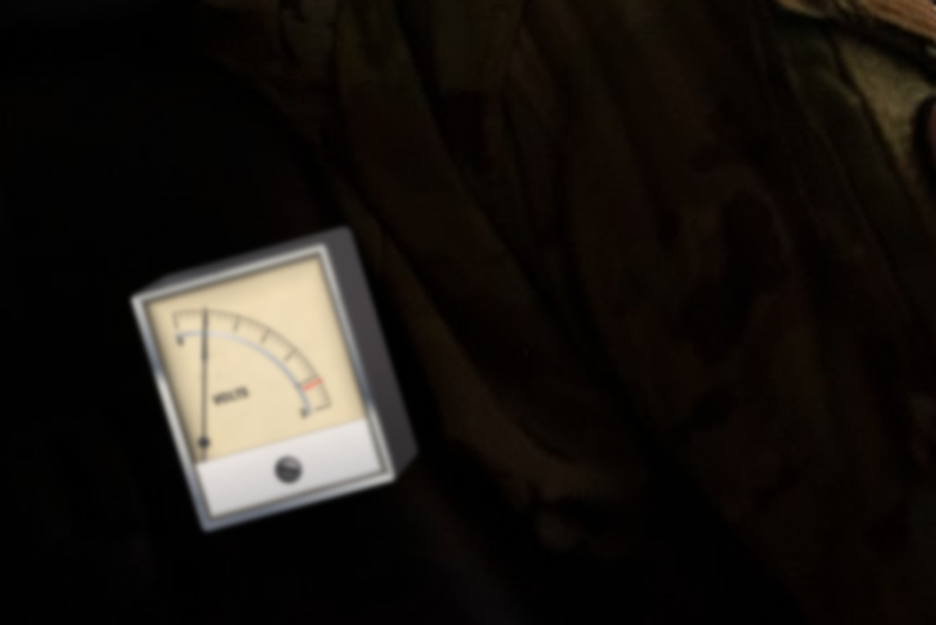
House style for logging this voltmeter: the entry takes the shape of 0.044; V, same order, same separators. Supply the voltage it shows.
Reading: 0.5; V
